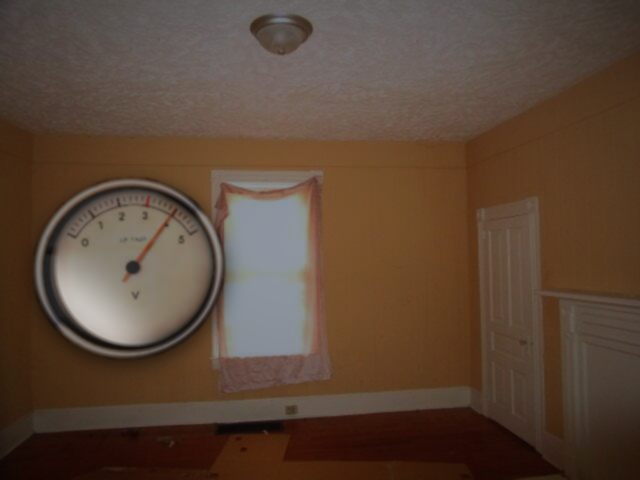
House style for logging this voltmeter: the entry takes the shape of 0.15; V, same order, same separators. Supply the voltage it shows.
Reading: 4; V
